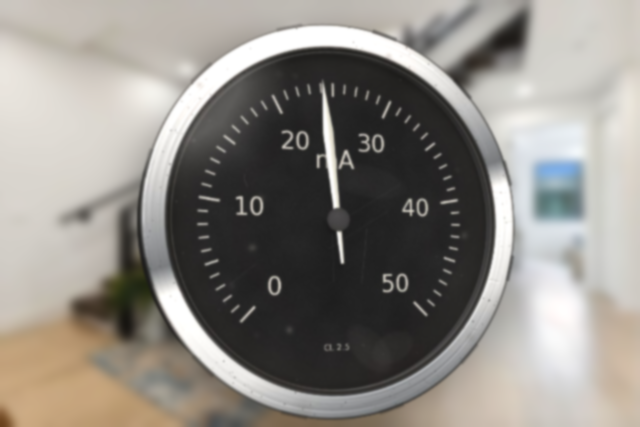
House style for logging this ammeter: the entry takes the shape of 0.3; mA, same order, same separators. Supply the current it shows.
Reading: 24; mA
